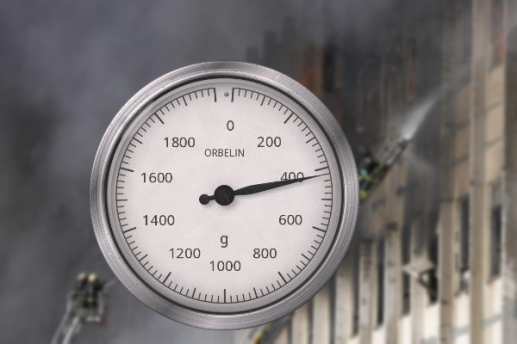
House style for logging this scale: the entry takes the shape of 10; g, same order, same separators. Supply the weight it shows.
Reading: 420; g
